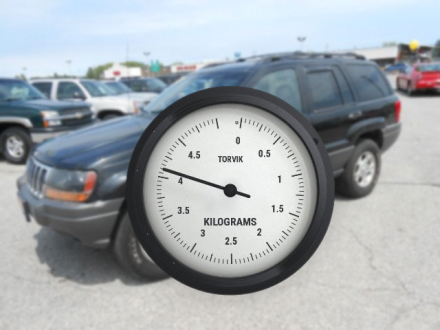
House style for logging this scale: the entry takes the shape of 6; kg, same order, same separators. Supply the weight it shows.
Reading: 4.1; kg
